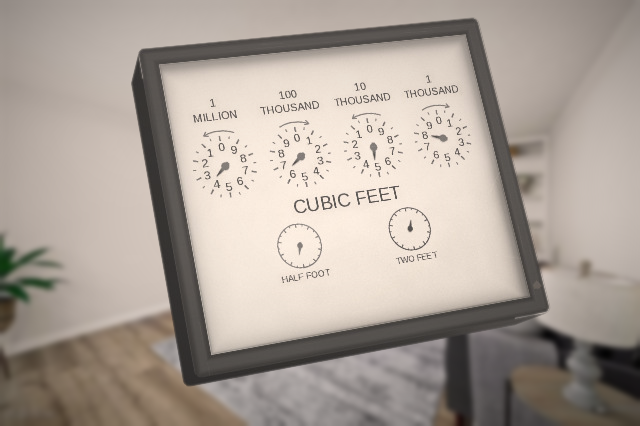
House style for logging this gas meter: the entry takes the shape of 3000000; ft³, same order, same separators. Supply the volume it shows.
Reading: 364800; ft³
